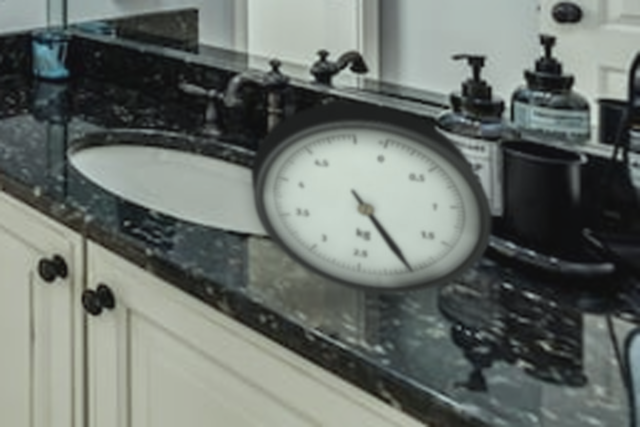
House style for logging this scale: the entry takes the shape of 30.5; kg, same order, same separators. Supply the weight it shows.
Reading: 2; kg
